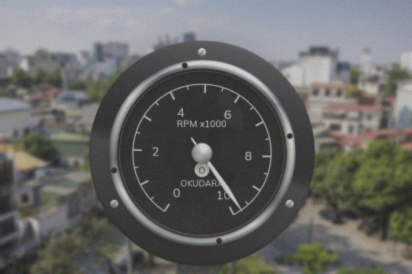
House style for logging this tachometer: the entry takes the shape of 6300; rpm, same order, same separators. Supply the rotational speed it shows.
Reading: 9750; rpm
